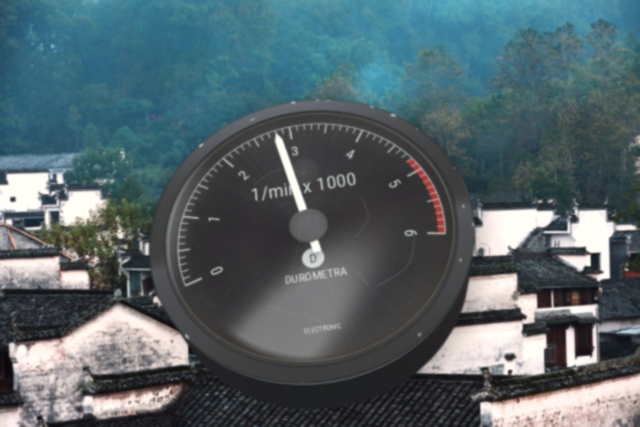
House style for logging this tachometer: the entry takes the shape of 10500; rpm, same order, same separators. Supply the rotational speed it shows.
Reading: 2800; rpm
